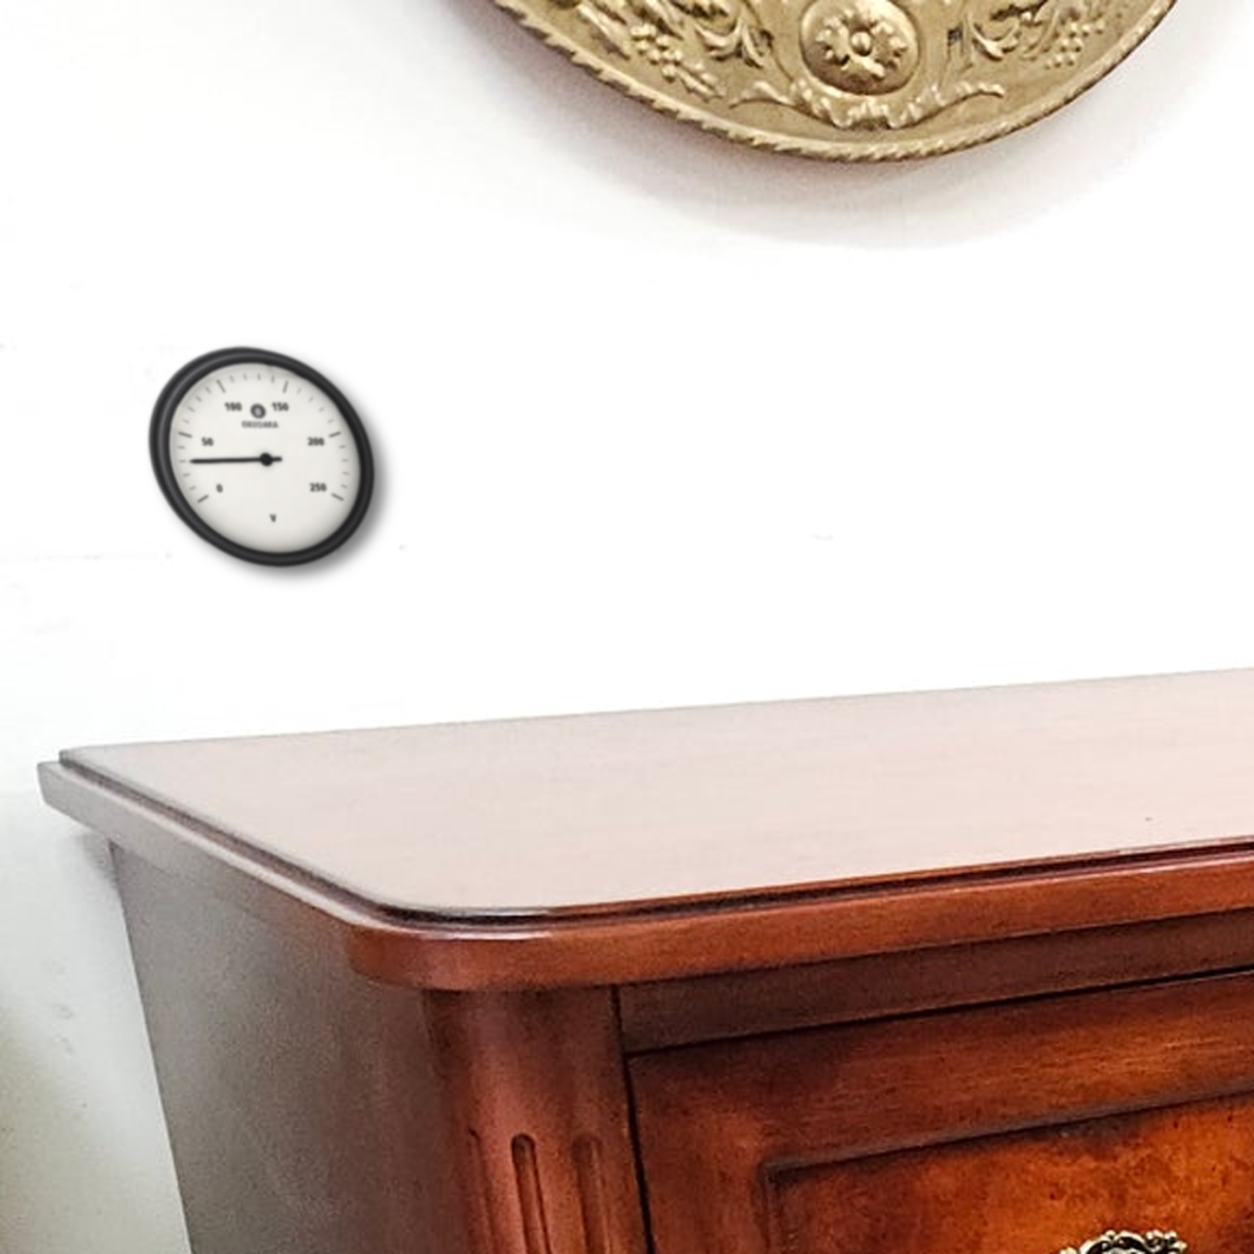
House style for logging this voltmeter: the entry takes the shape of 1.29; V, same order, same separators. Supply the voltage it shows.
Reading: 30; V
